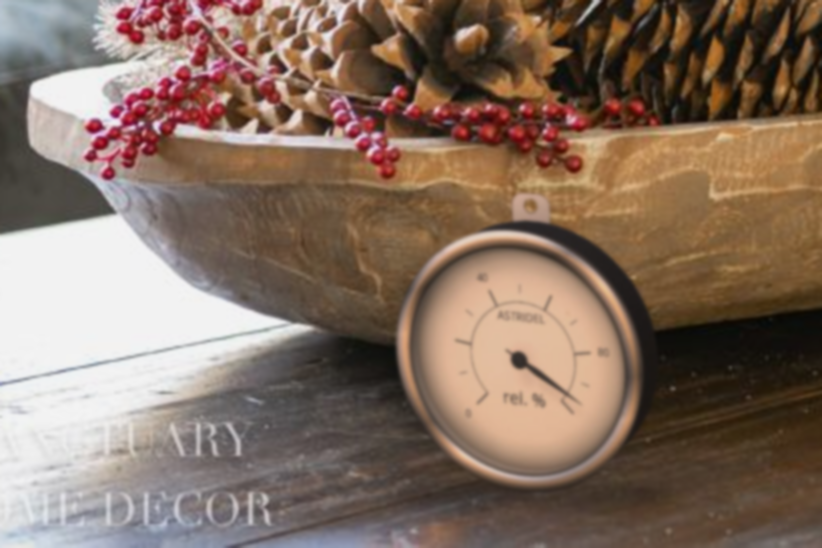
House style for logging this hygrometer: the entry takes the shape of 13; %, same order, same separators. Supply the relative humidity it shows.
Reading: 95; %
